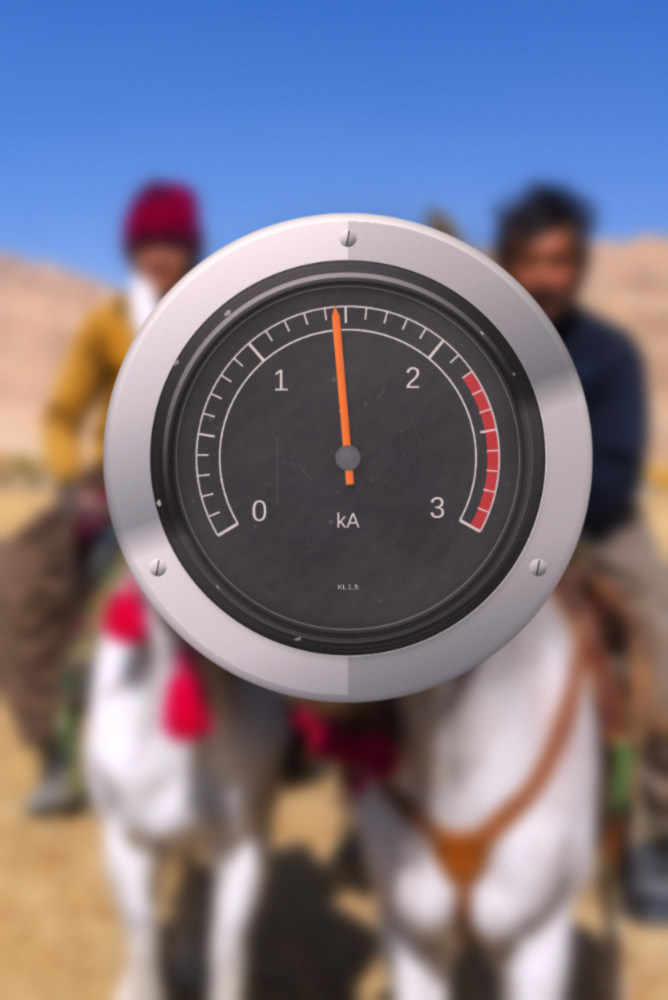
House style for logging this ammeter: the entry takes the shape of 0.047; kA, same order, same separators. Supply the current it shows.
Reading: 1.45; kA
